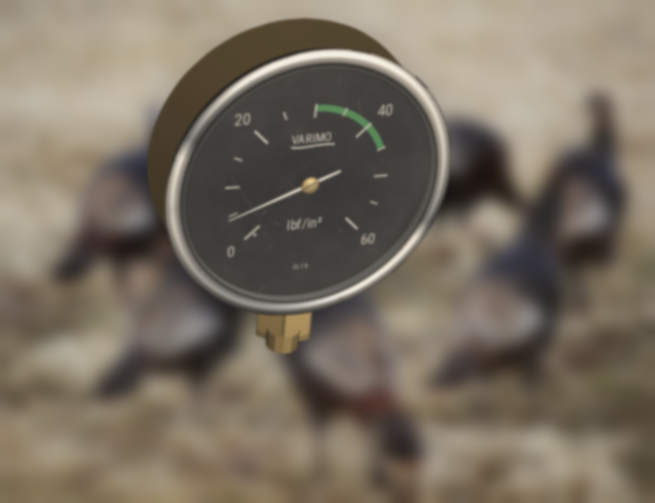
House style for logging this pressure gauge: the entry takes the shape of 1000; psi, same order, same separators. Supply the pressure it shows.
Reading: 5; psi
